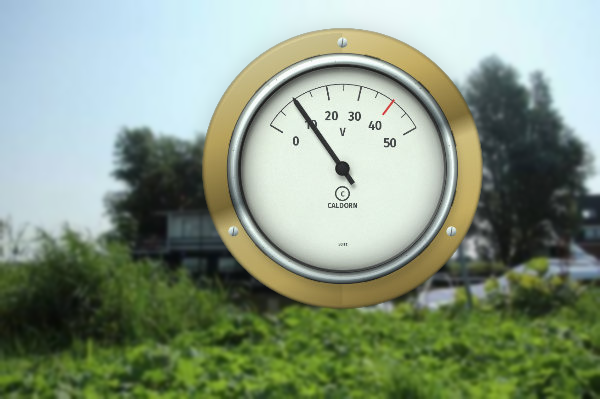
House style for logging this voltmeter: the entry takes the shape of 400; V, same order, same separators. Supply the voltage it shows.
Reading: 10; V
